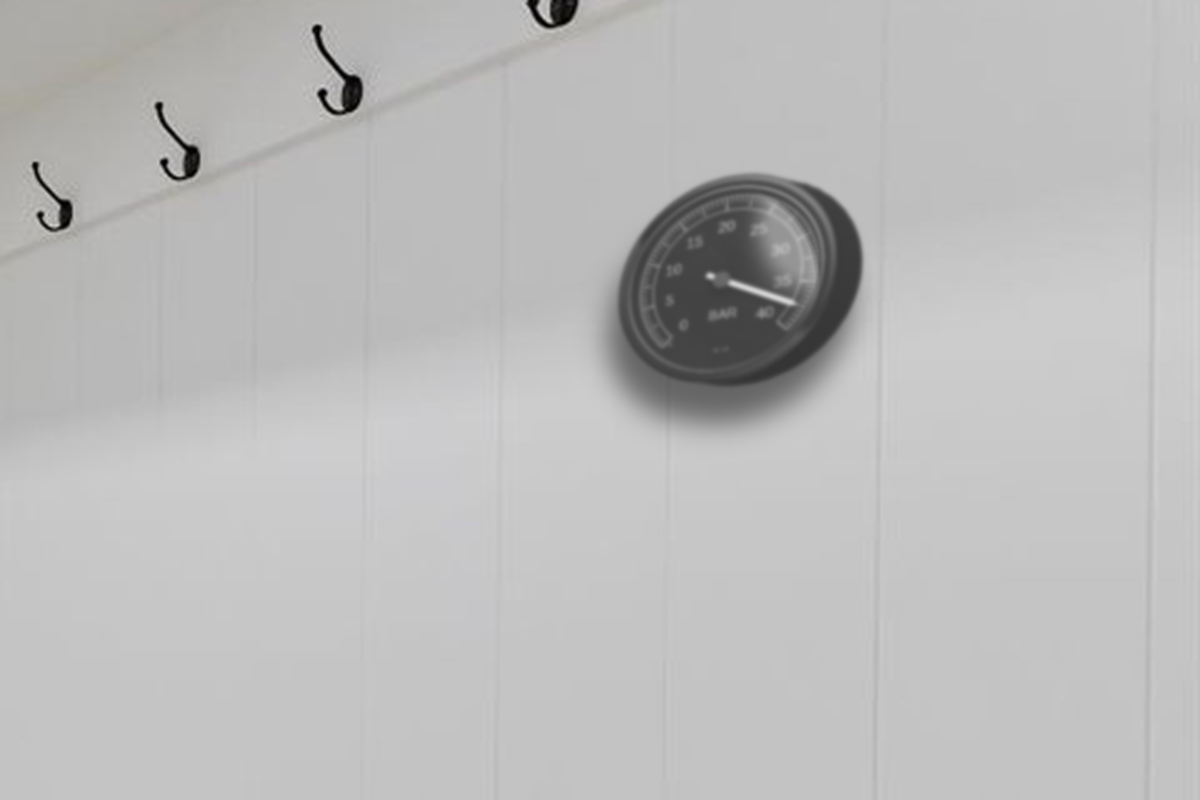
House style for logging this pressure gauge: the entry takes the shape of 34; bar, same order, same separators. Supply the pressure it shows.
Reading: 37.5; bar
